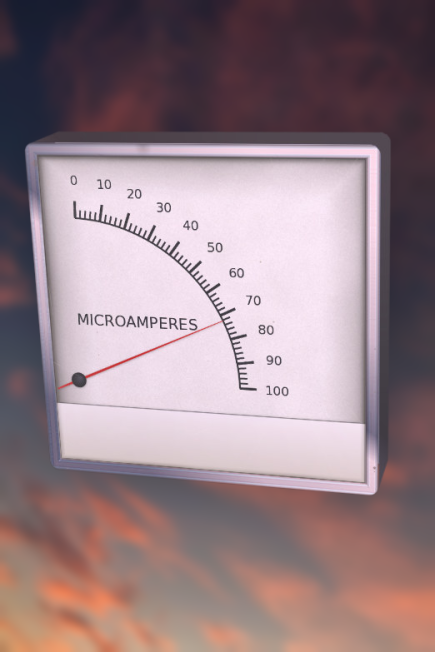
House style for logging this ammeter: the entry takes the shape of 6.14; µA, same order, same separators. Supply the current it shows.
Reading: 72; µA
